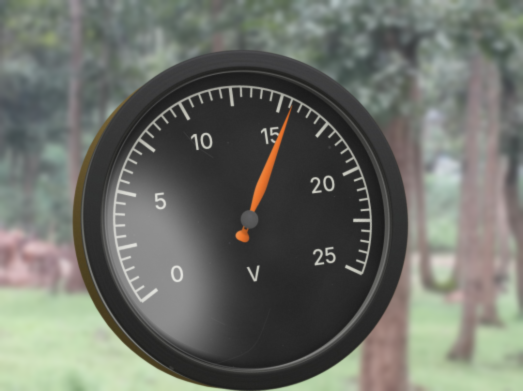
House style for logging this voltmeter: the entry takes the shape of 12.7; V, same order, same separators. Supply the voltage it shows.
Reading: 15.5; V
